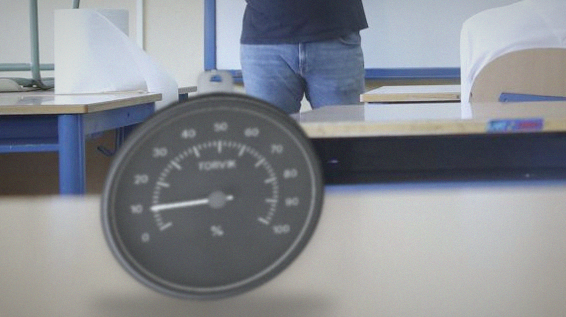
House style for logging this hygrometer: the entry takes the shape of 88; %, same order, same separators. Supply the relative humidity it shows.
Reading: 10; %
